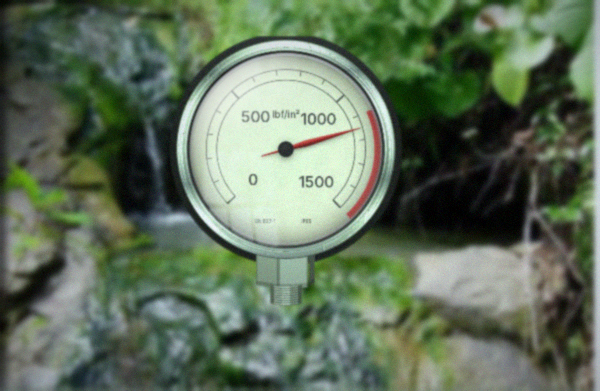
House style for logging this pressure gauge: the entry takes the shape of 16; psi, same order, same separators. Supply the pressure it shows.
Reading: 1150; psi
